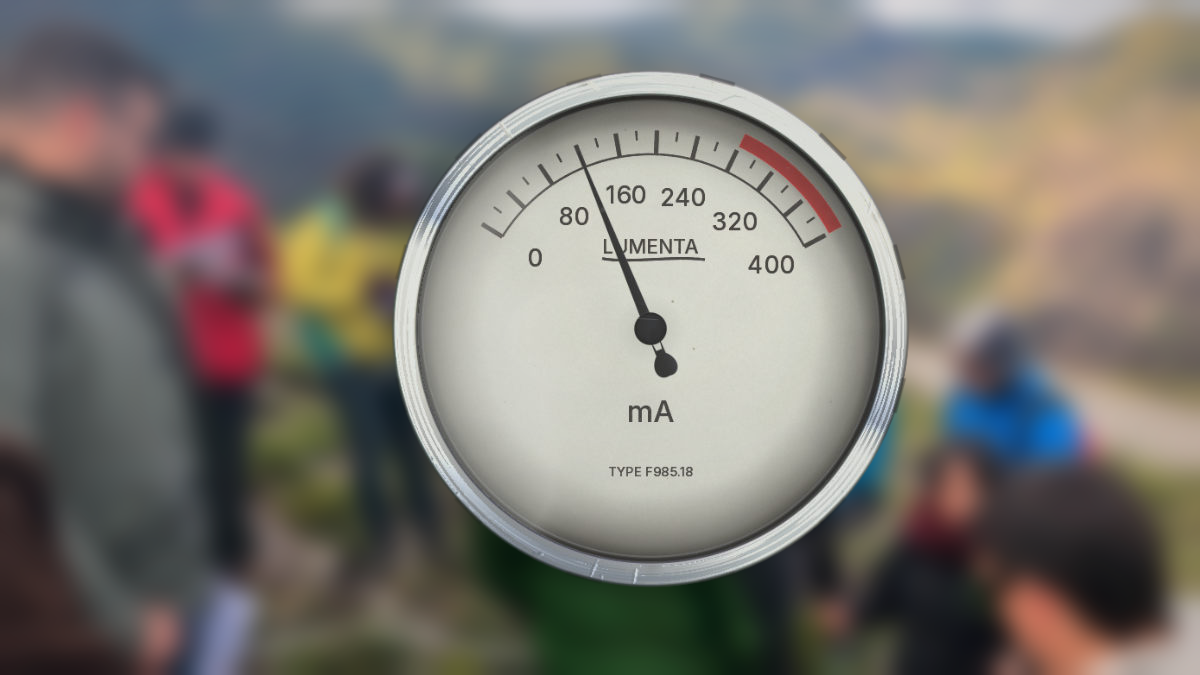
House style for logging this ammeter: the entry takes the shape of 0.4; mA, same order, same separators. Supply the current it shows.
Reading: 120; mA
